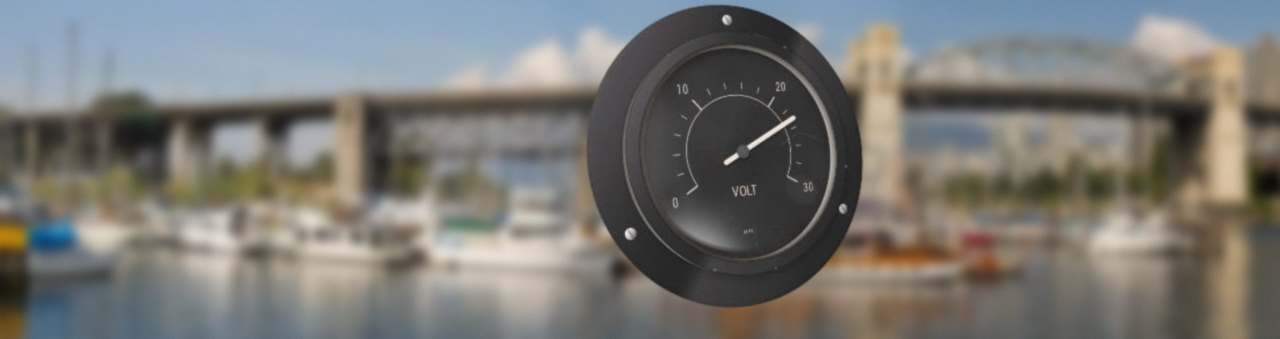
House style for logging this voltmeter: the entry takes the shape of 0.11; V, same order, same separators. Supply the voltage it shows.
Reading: 23; V
